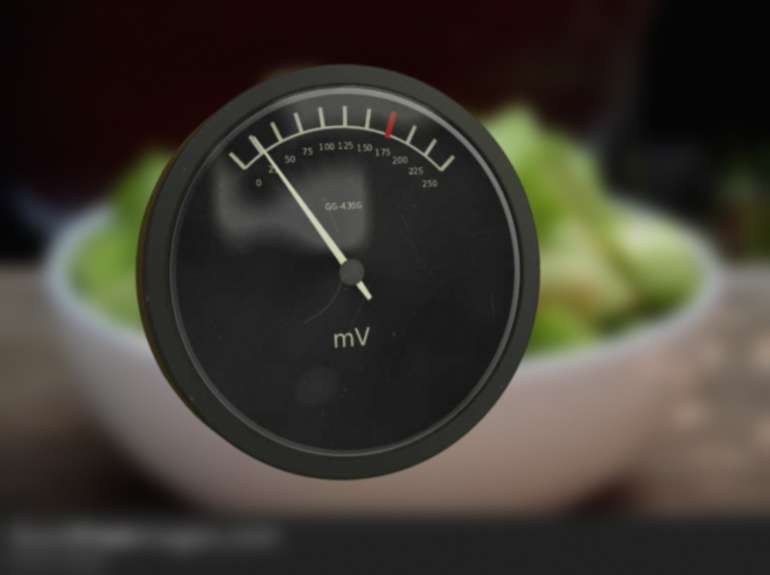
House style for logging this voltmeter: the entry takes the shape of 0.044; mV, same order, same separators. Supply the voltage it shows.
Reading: 25; mV
